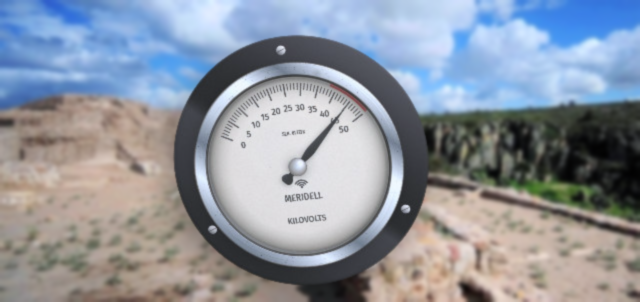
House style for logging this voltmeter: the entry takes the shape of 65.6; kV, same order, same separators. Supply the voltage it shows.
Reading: 45; kV
